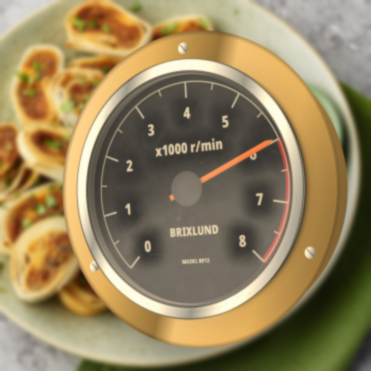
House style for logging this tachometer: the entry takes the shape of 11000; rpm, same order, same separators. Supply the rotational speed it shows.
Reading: 6000; rpm
